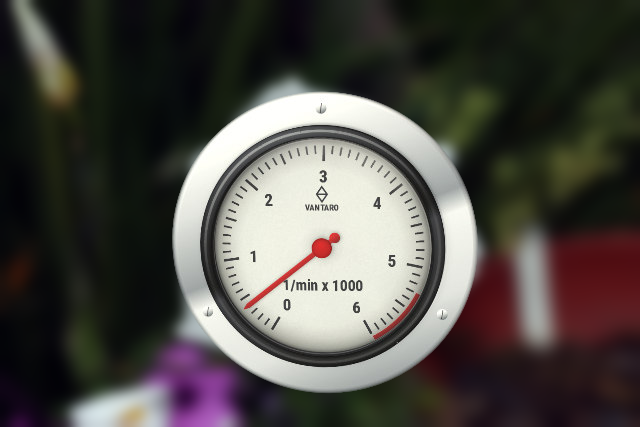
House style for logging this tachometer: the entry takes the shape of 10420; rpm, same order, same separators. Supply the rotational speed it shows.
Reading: 400; rpm
